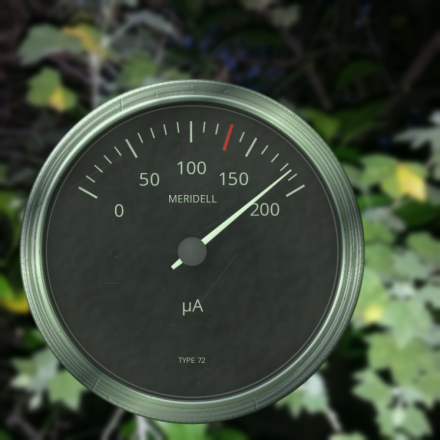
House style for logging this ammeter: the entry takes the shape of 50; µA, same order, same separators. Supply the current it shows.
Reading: 185; µA
